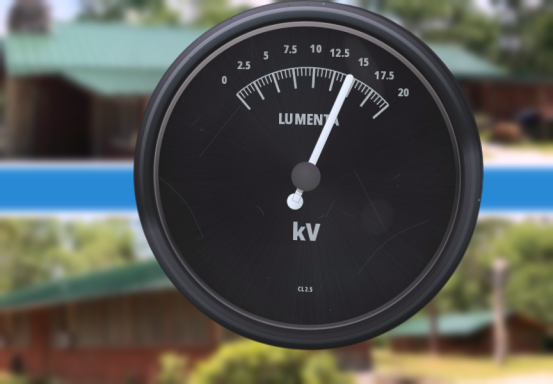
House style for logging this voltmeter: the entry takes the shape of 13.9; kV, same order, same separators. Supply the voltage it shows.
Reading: 14.5; kV
